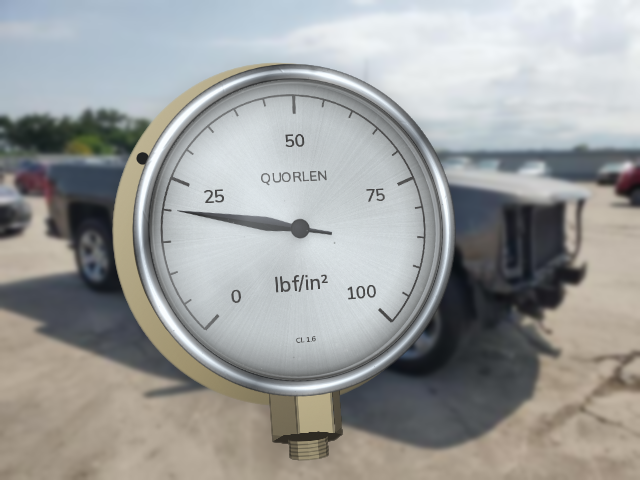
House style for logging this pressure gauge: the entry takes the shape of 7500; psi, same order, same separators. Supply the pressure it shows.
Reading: 20; psi
